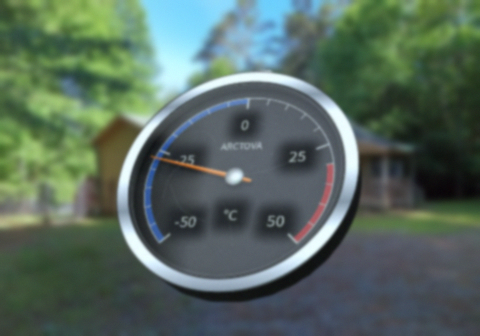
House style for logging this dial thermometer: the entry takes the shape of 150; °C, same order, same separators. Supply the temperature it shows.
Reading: -27.5; °C
